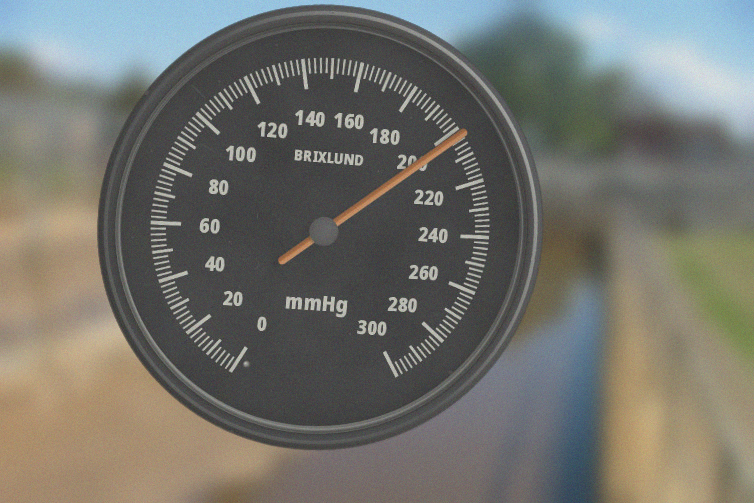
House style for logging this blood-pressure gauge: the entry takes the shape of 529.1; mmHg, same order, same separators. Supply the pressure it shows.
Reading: 202; mmHg
